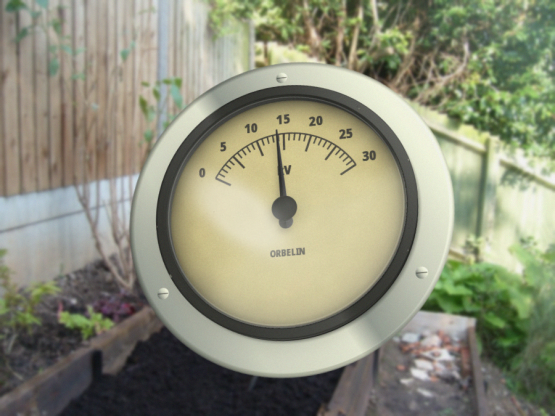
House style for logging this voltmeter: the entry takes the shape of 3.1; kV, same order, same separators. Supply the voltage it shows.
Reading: 14; kV
